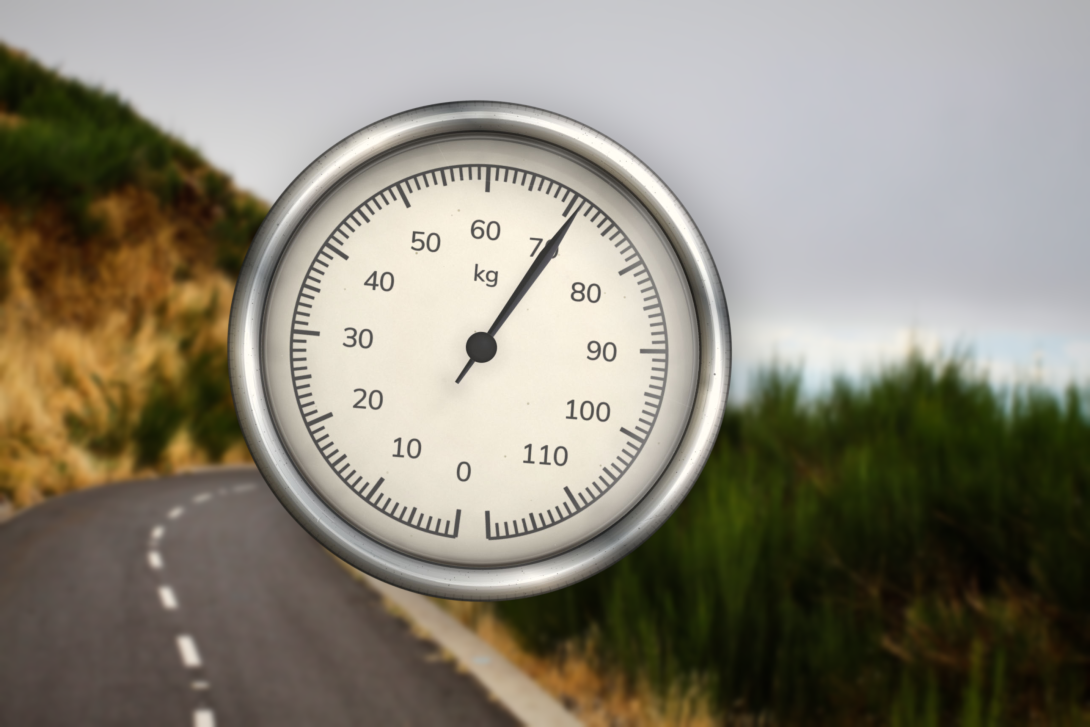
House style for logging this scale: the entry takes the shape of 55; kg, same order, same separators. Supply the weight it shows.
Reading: 71; kg
